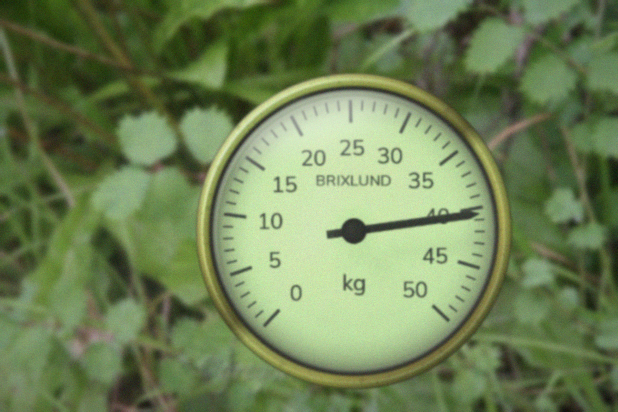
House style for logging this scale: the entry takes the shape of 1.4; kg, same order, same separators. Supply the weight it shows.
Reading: 40.5; kg
